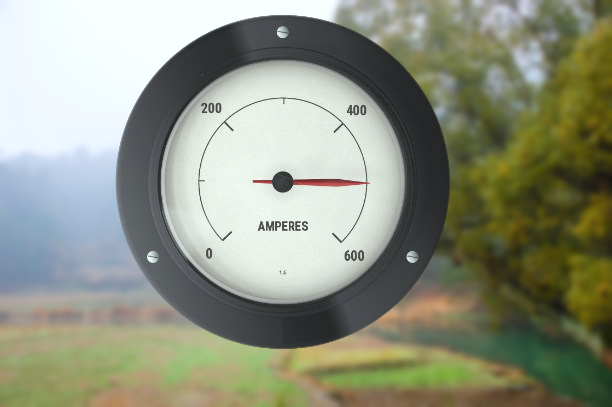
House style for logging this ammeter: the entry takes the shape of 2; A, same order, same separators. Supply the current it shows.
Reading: 500; A
